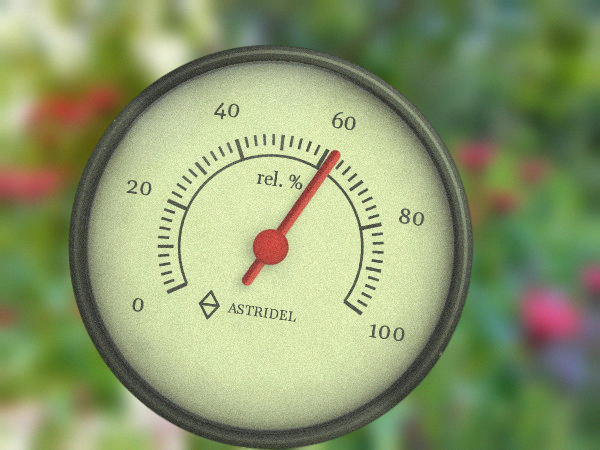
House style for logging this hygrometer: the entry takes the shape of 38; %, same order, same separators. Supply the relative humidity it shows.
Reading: 62; %
